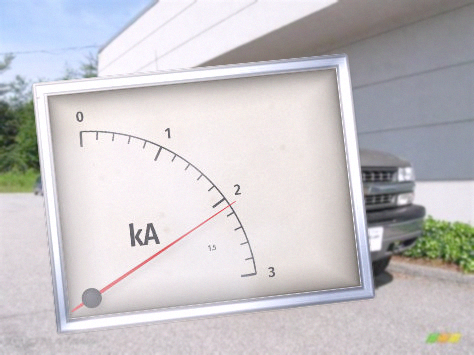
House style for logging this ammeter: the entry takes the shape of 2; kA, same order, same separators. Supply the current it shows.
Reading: 2.1; kA
